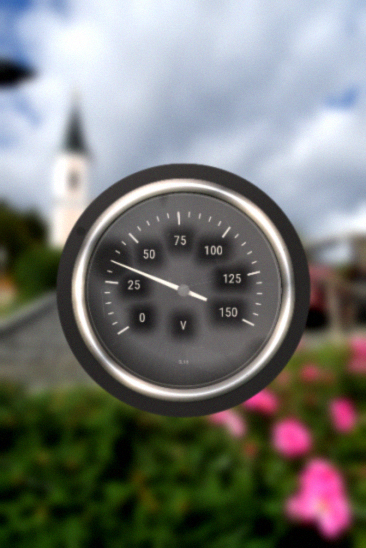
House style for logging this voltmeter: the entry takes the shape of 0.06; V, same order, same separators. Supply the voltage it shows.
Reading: 35; V
